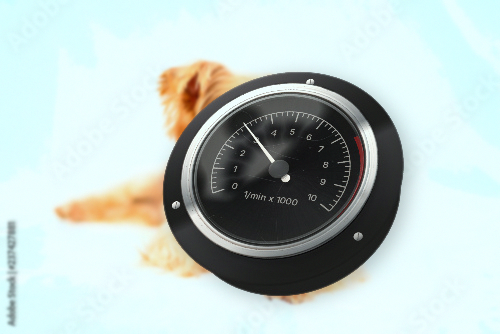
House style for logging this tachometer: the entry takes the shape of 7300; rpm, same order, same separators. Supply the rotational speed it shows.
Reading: 3000; rpm
